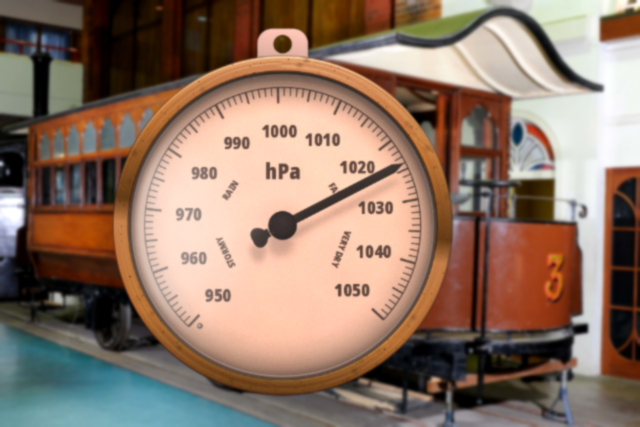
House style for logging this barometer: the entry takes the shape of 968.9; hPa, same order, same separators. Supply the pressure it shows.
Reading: 1024; hPa
